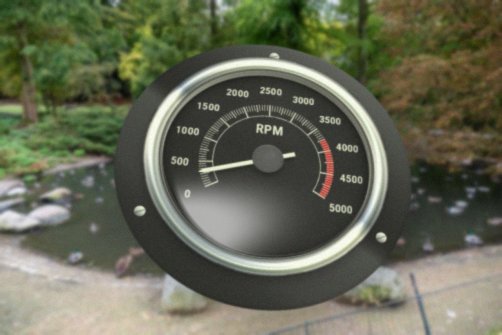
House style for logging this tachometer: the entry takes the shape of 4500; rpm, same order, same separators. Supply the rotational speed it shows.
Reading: 250; rpm
